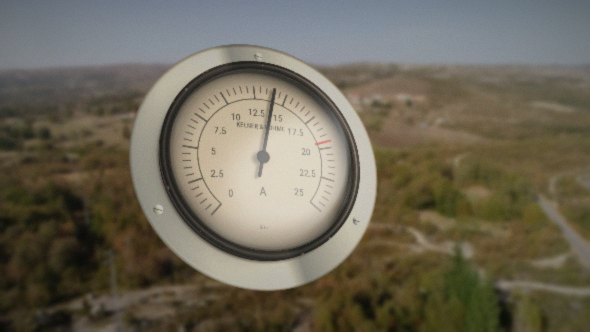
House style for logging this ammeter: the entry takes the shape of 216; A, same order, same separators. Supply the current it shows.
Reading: 14; A
